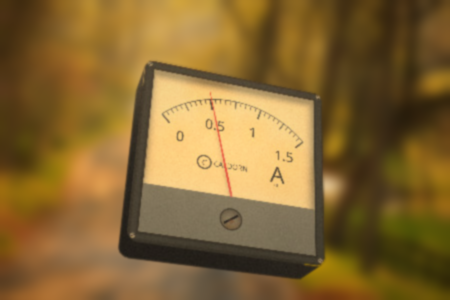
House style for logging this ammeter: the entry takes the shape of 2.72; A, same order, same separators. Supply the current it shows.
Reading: 0.5; A
